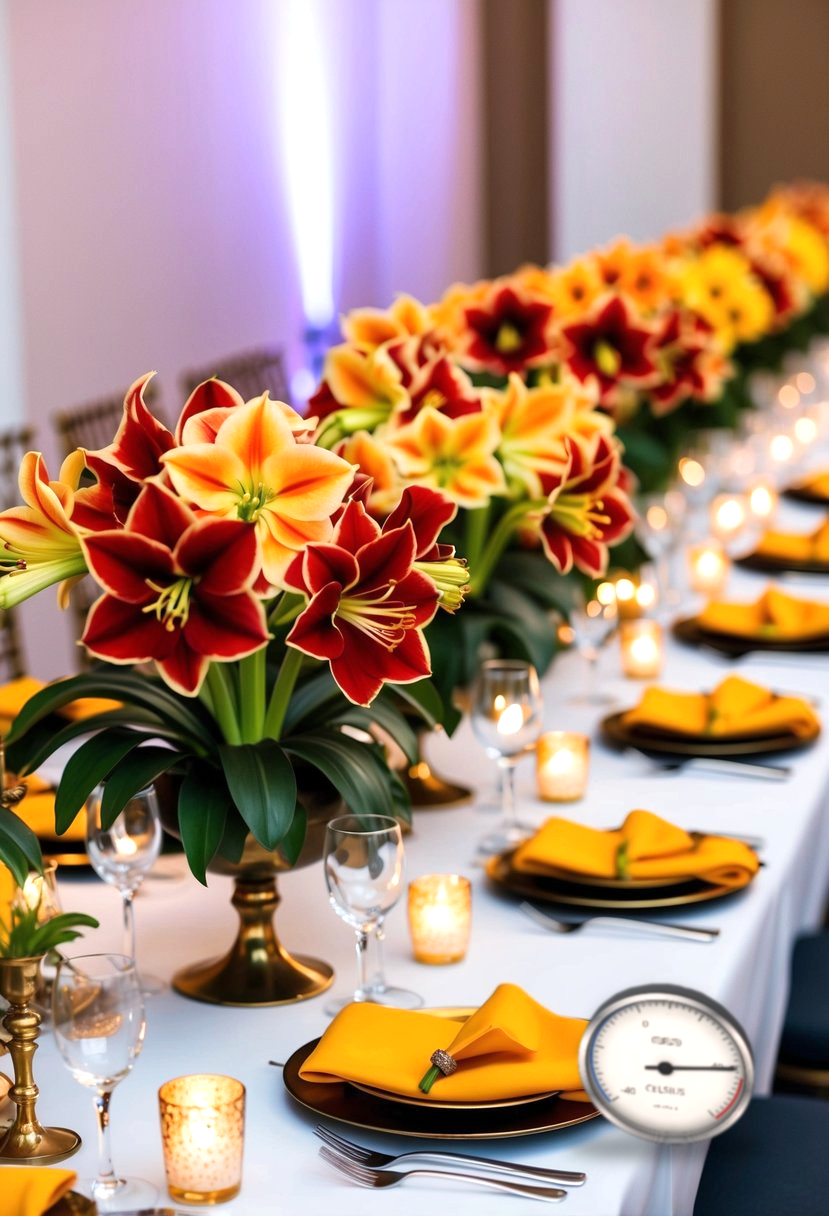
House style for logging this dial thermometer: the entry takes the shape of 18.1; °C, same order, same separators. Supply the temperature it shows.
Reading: 40; °C
